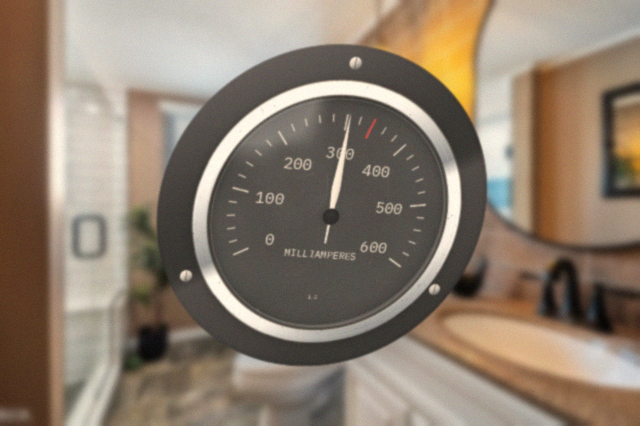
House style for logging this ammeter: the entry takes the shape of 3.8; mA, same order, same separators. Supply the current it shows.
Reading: 300; mA
